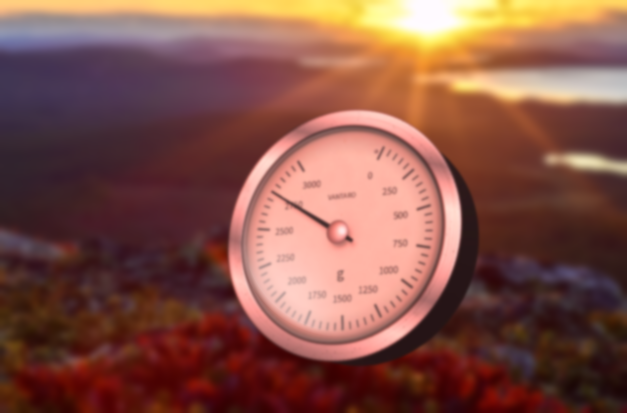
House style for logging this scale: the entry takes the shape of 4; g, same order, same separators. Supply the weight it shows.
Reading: 2750; g
